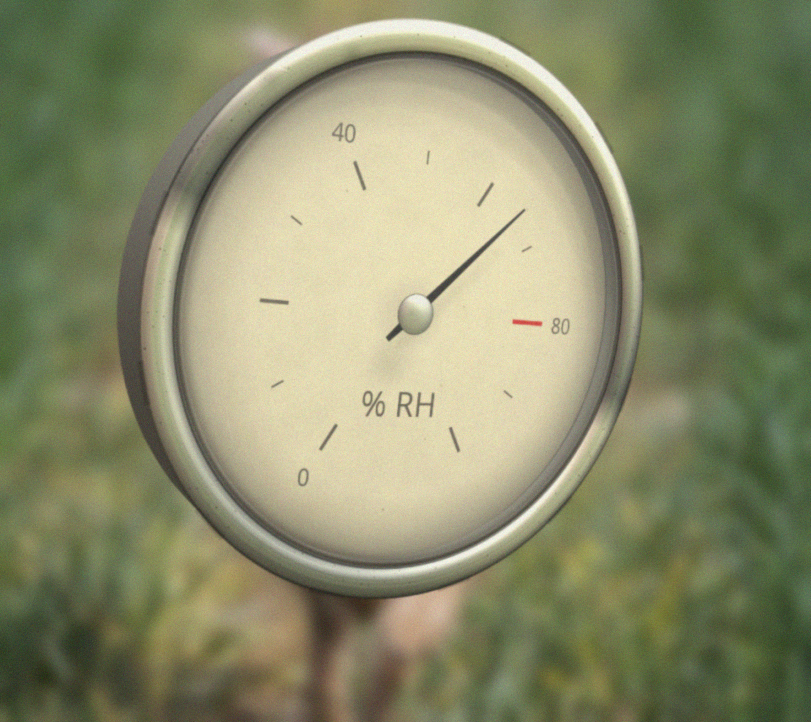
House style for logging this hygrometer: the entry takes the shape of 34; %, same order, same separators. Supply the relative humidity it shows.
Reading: 65; %
